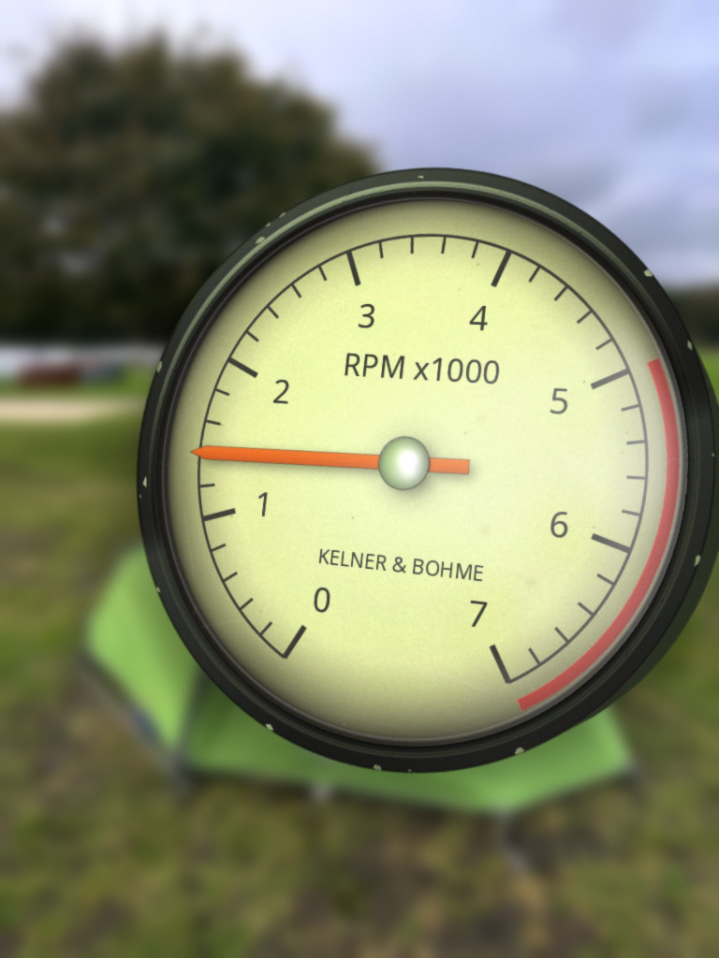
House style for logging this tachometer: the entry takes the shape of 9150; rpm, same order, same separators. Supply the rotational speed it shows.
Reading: 1400; rpm
